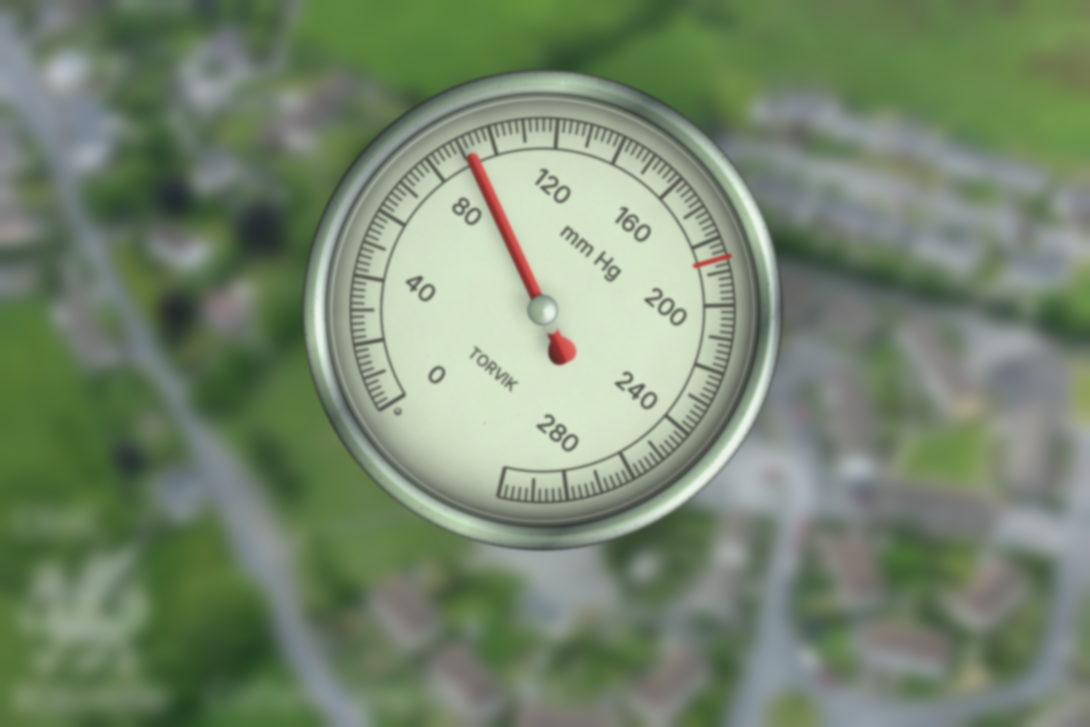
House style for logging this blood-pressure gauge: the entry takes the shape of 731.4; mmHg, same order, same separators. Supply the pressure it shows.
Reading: 92; mmHg
